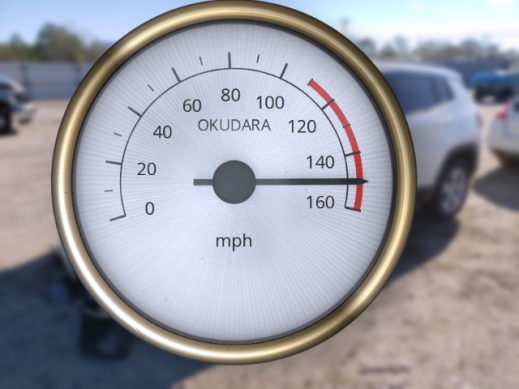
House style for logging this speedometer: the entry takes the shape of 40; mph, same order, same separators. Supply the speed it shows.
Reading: 150; mph
